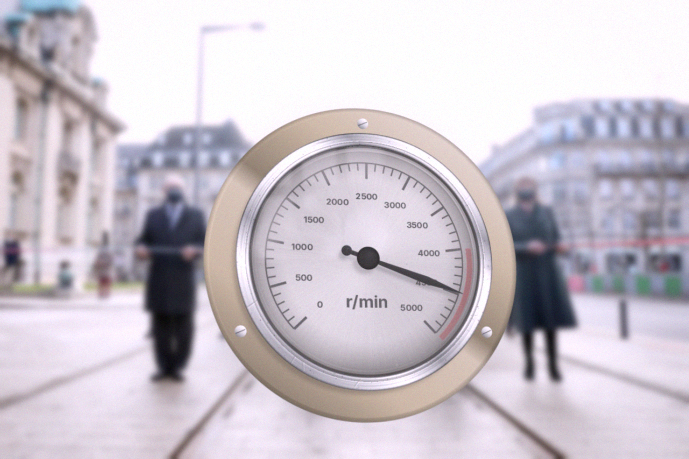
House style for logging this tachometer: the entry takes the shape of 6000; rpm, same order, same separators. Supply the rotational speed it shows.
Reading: 4500; rpm
